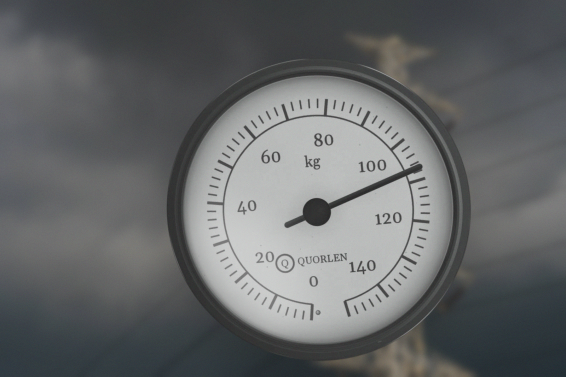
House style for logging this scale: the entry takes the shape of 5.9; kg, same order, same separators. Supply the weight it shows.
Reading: 107; kg
